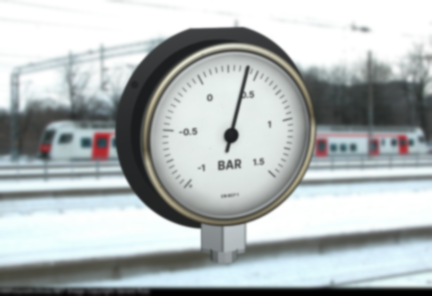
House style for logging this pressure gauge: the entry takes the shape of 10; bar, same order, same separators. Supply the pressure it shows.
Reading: 0.4; bar
